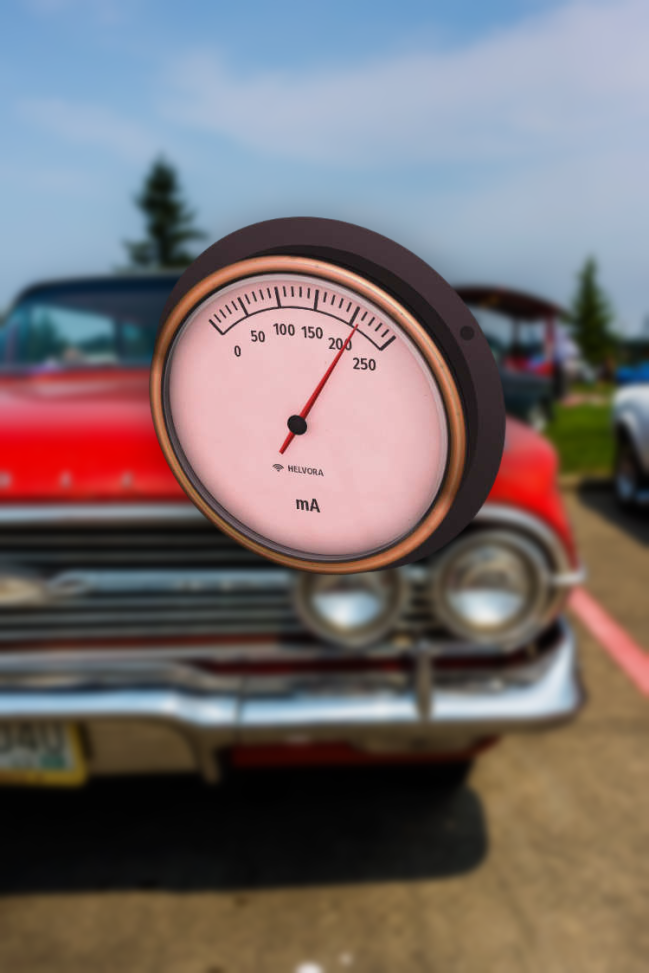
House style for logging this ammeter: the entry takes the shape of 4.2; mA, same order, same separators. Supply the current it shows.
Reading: 210; mA
